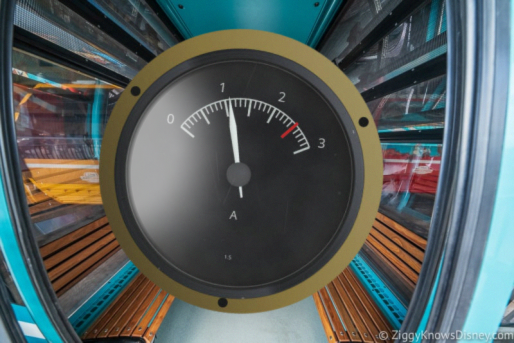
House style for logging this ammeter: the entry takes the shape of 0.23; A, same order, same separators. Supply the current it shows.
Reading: 1.1; A
